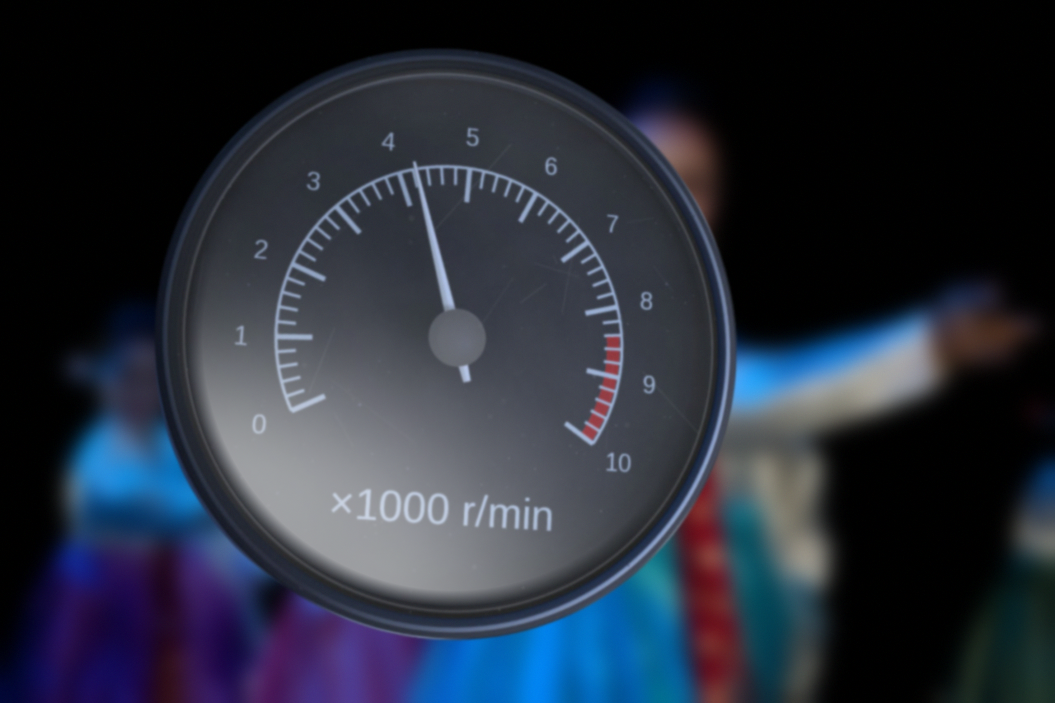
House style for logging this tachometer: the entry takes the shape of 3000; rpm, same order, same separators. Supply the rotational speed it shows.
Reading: 4200; rpm
